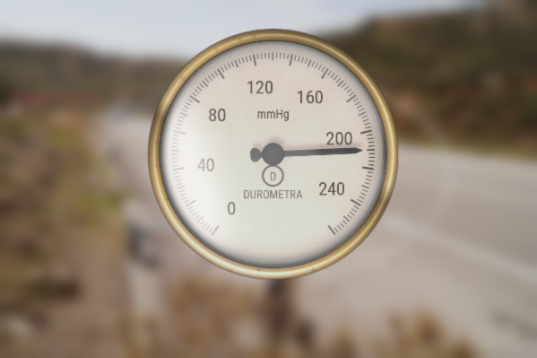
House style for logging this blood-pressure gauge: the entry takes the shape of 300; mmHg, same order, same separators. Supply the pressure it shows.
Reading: 210; mmHg
